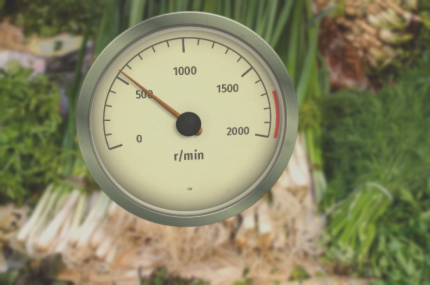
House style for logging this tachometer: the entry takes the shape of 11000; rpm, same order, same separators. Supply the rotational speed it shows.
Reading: 550; rpm
